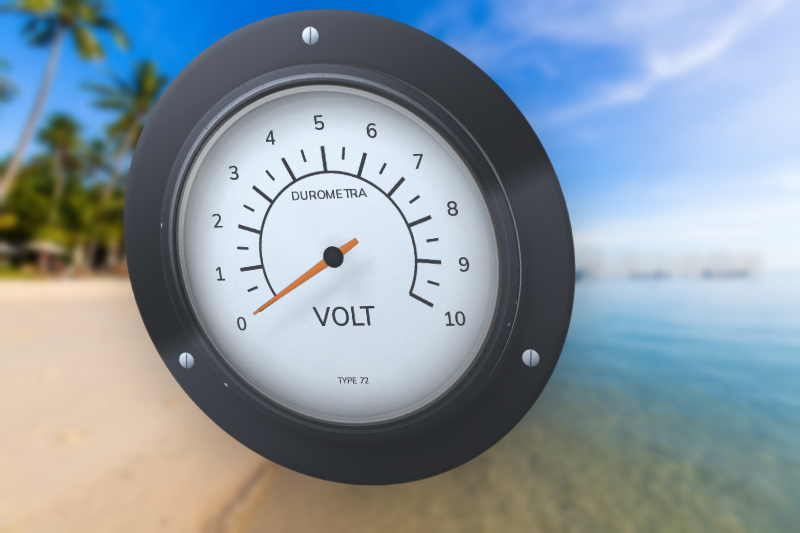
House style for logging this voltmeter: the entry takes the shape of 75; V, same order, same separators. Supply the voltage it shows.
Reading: 0; V
